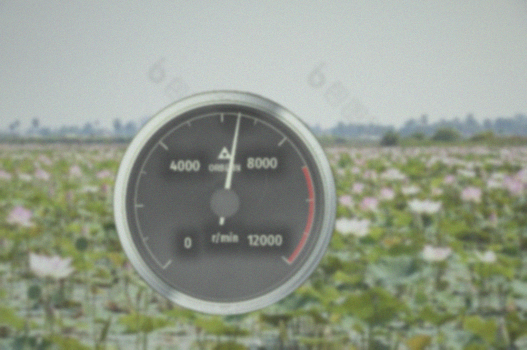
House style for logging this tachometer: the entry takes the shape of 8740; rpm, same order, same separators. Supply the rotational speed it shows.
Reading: 6500; rpm
